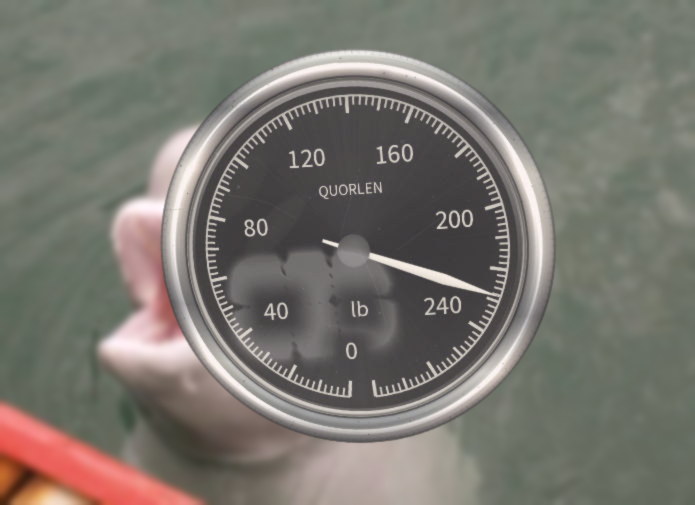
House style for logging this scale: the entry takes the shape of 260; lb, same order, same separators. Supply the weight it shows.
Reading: 228; lb
